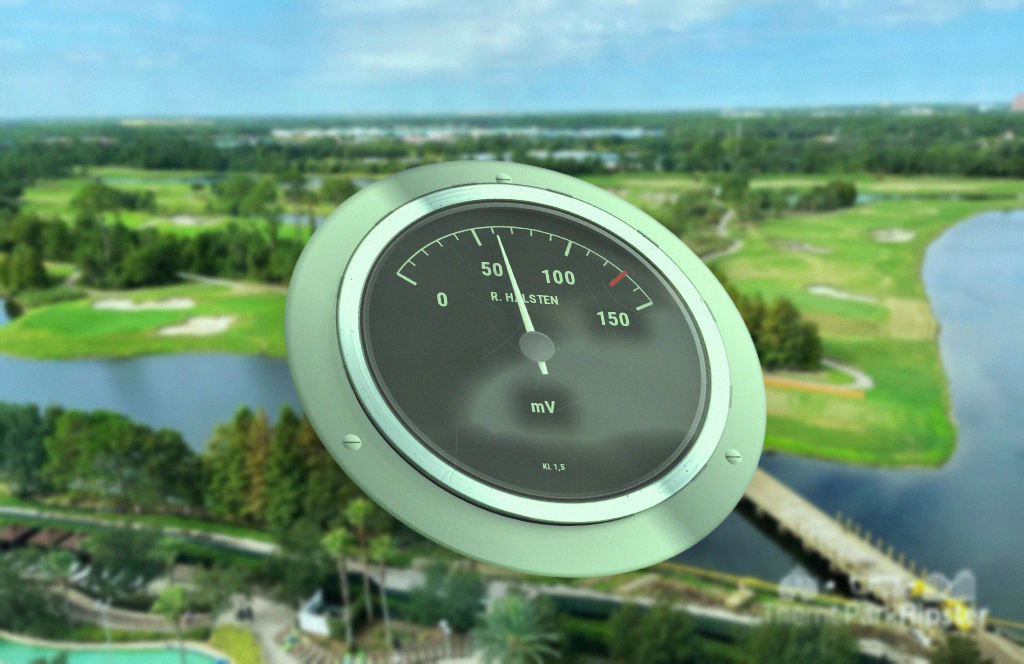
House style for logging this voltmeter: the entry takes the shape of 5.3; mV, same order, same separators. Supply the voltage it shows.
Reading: 60; mV
